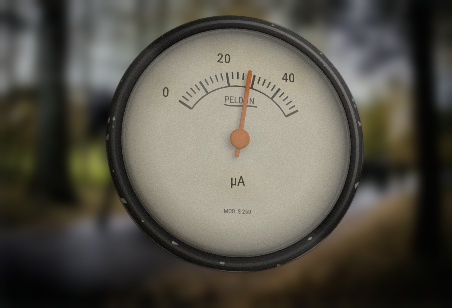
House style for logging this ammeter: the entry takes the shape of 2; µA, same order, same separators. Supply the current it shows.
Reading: 28; µA
